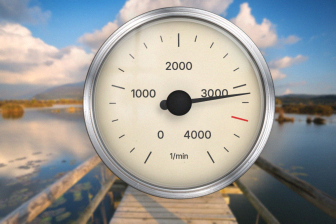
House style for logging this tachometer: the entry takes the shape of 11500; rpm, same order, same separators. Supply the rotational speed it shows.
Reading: 3100; rpm
